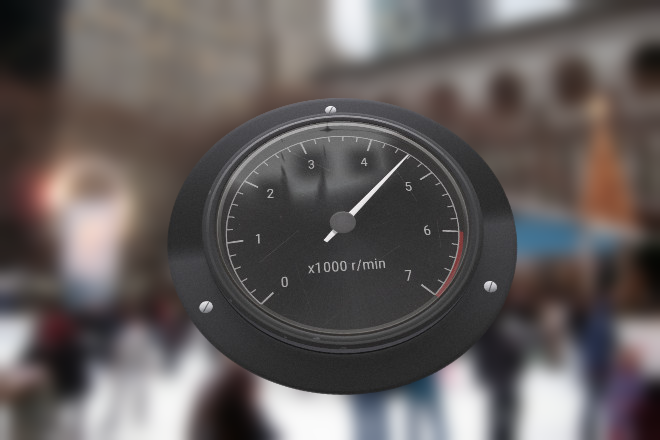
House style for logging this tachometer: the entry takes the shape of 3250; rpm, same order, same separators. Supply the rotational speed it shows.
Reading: 4600; rpm
